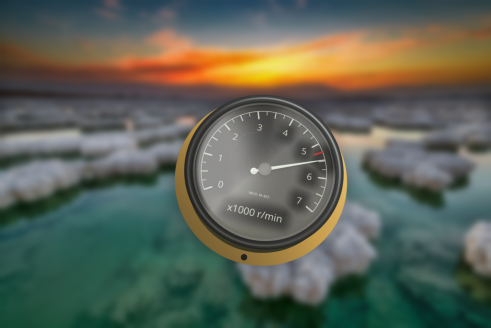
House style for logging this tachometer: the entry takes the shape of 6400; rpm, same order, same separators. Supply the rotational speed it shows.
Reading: 5500; rpm
